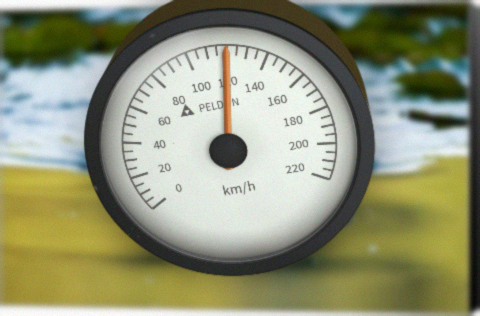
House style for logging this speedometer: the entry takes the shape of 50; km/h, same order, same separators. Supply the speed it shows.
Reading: 120; km/h
